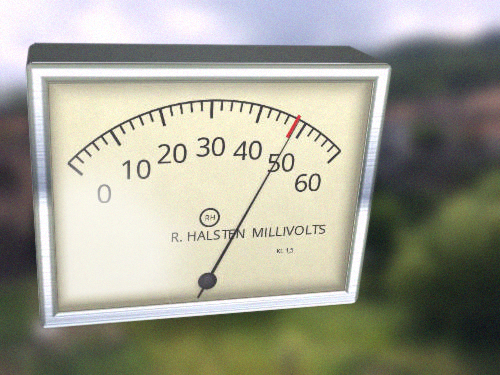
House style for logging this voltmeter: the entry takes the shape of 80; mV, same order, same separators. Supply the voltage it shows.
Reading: 48; mV
